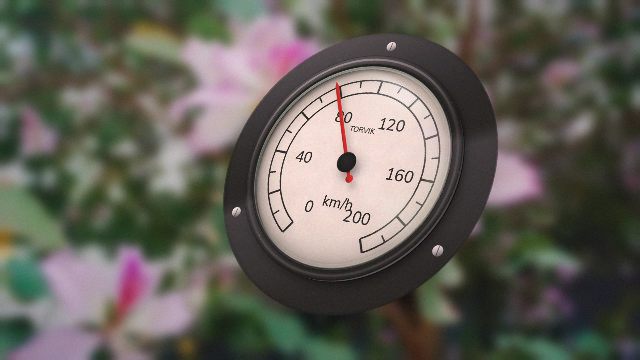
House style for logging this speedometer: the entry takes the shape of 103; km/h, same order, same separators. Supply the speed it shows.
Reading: 80; km/h
